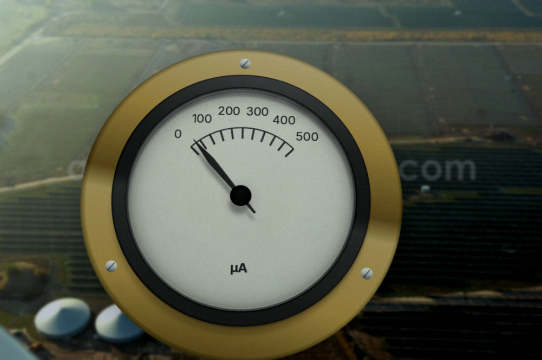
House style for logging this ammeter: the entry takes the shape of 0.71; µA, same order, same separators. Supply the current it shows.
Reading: 25; µA
